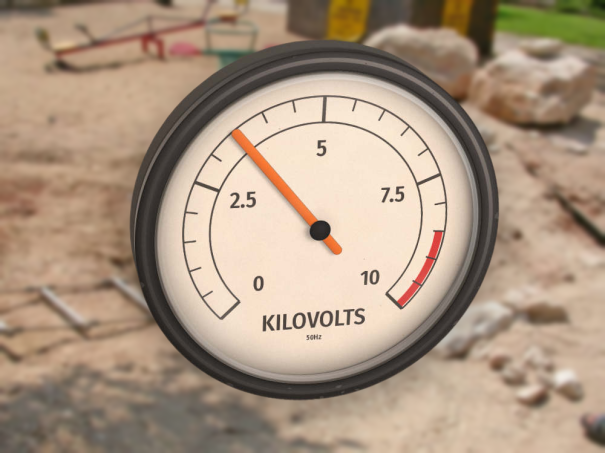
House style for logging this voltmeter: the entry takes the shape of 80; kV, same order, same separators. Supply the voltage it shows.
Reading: 3.5; kV
